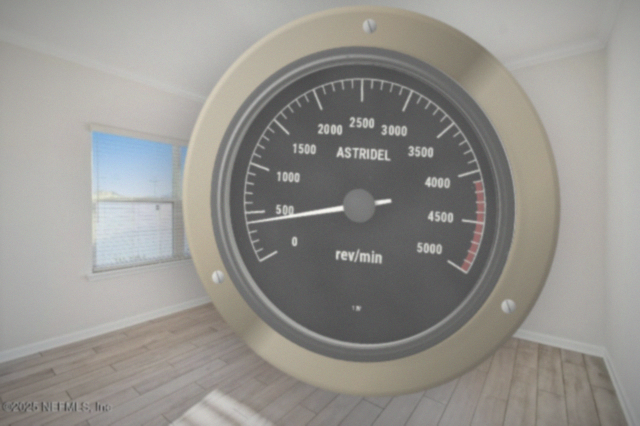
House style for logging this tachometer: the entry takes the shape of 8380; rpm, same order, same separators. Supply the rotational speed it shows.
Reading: 400; rpm
